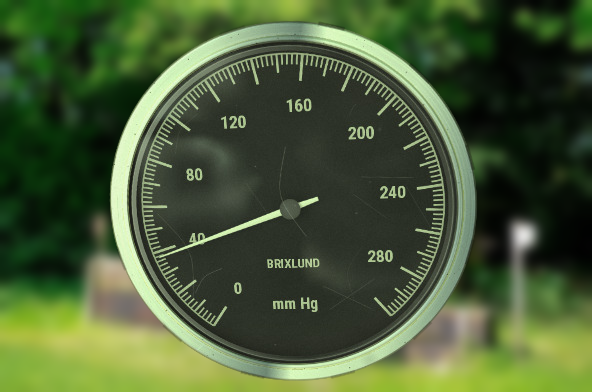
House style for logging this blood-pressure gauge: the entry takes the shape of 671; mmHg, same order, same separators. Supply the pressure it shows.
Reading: 38; mmHg
